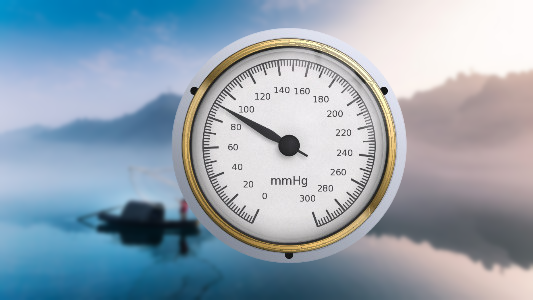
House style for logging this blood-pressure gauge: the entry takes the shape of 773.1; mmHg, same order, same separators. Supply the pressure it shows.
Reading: 90; mmHg
